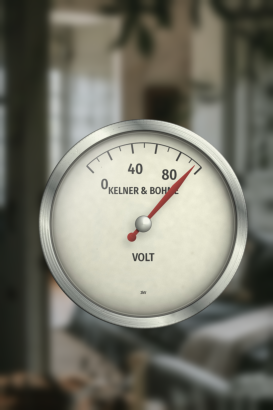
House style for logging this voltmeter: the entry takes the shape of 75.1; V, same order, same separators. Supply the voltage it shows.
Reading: 95; V
